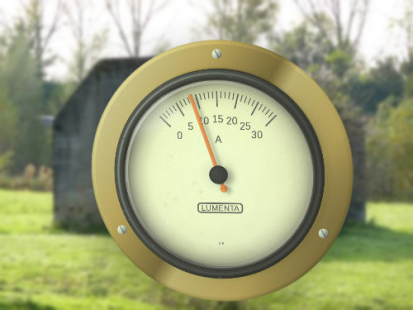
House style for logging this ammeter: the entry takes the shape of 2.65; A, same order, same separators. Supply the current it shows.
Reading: 9; A
